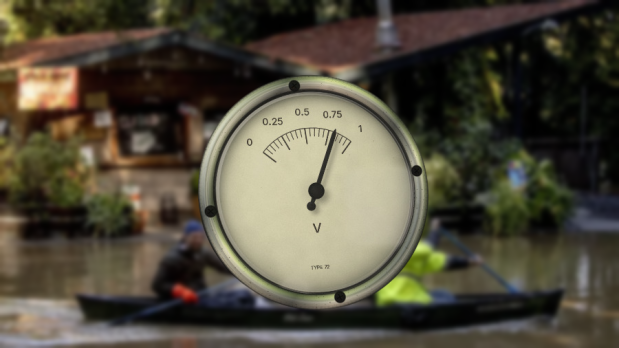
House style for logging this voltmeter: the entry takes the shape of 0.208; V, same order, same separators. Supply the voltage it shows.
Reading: 0.8; V
